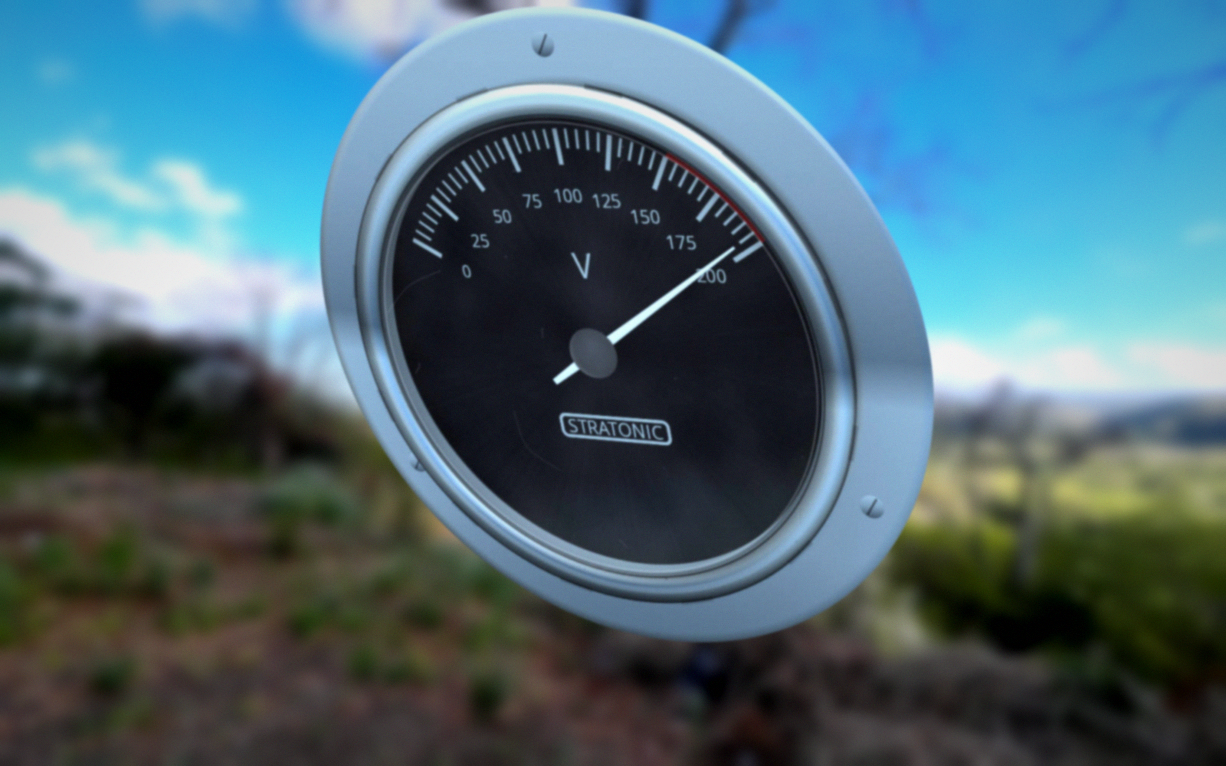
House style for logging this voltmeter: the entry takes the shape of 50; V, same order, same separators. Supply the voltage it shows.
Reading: 195; V
